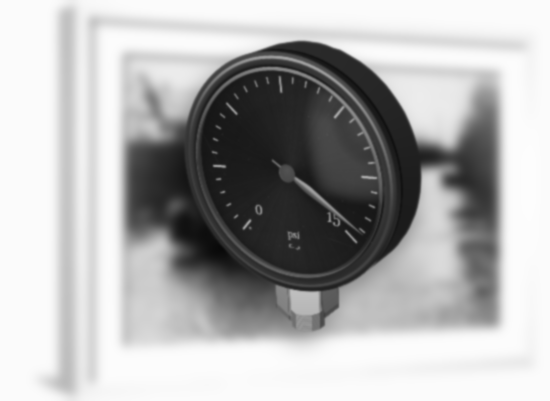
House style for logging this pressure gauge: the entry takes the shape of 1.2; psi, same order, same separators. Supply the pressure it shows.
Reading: 14.5; psi
